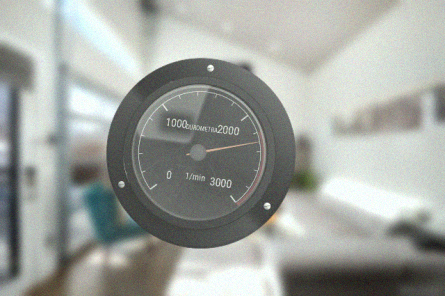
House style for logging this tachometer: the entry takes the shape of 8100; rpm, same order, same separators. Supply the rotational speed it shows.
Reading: 2300; rpm
